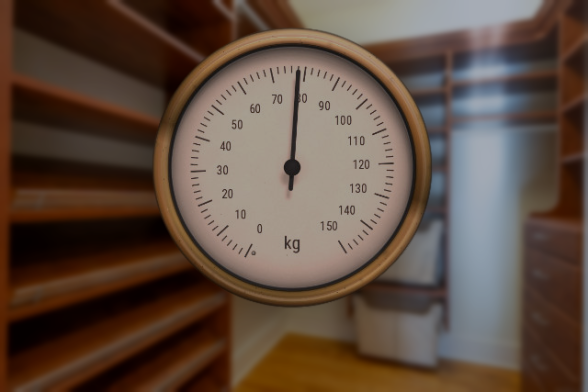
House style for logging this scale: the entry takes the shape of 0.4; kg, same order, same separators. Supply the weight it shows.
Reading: 78; kg
